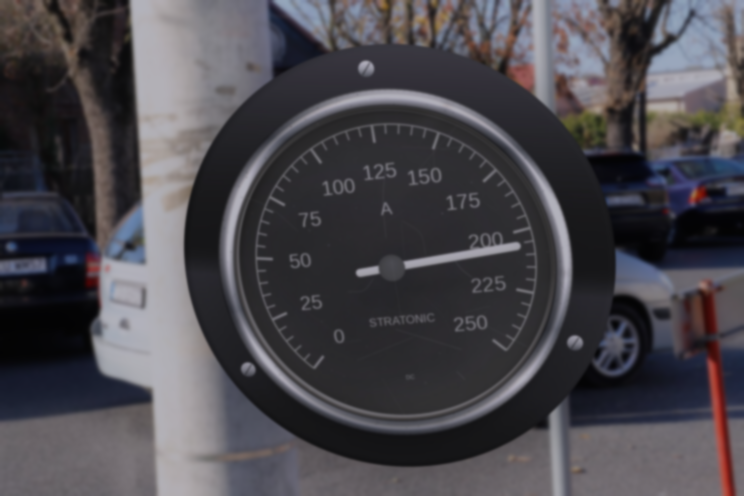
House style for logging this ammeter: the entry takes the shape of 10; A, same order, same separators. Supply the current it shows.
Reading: 205; A
